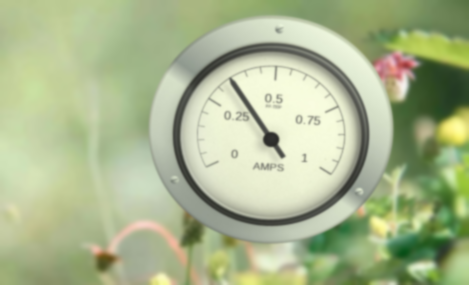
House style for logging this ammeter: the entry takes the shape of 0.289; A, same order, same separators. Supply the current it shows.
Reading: 0.35; A
